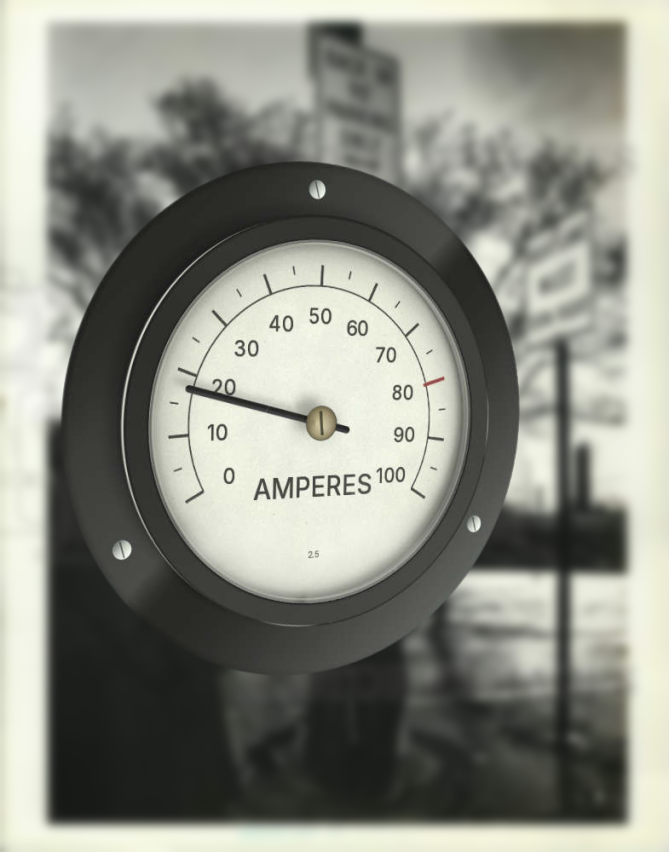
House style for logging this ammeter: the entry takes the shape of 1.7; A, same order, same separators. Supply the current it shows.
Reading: 17.5; A
